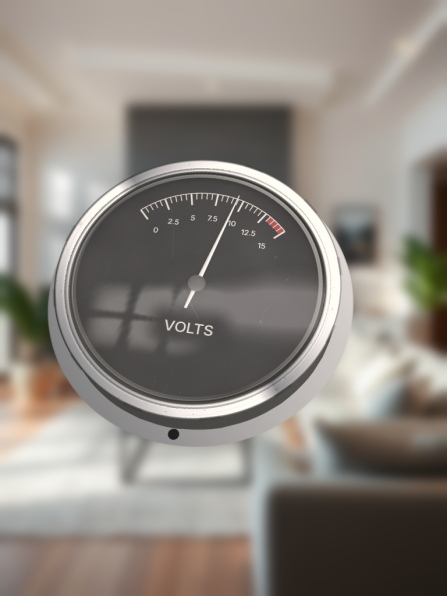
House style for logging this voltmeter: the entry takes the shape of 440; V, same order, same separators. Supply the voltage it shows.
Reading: 9.5; V
